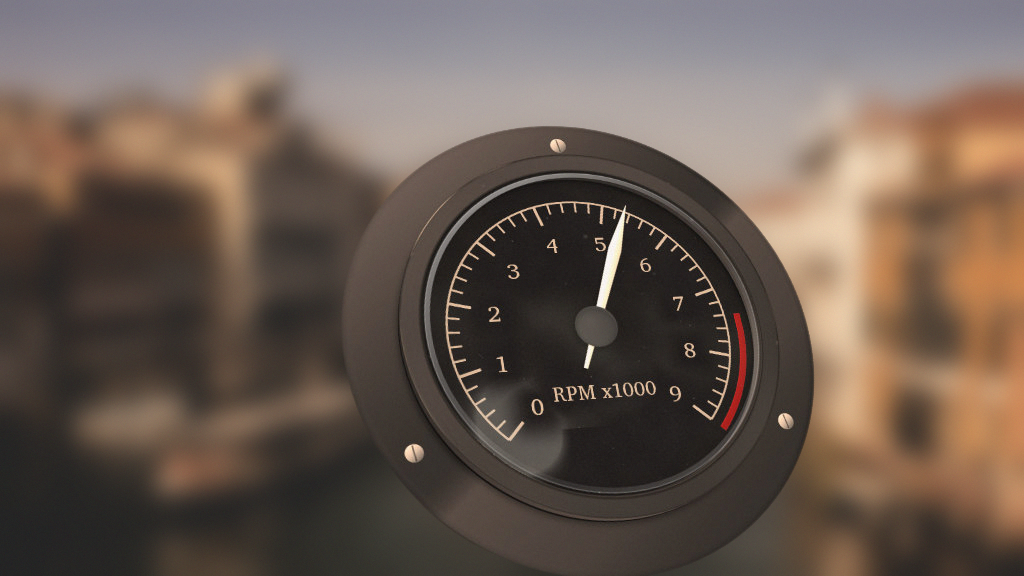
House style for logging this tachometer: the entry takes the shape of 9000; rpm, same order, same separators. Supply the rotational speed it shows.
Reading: 5300; rpm
